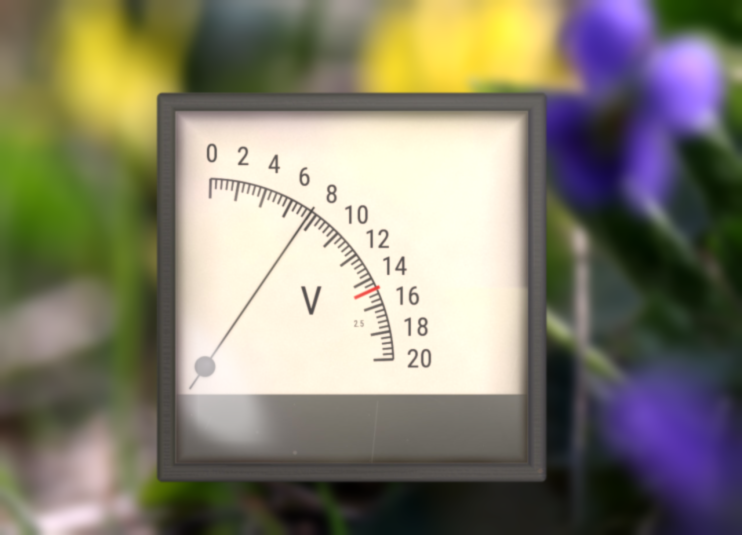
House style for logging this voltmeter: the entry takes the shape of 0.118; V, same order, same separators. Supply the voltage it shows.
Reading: 7.6; V
